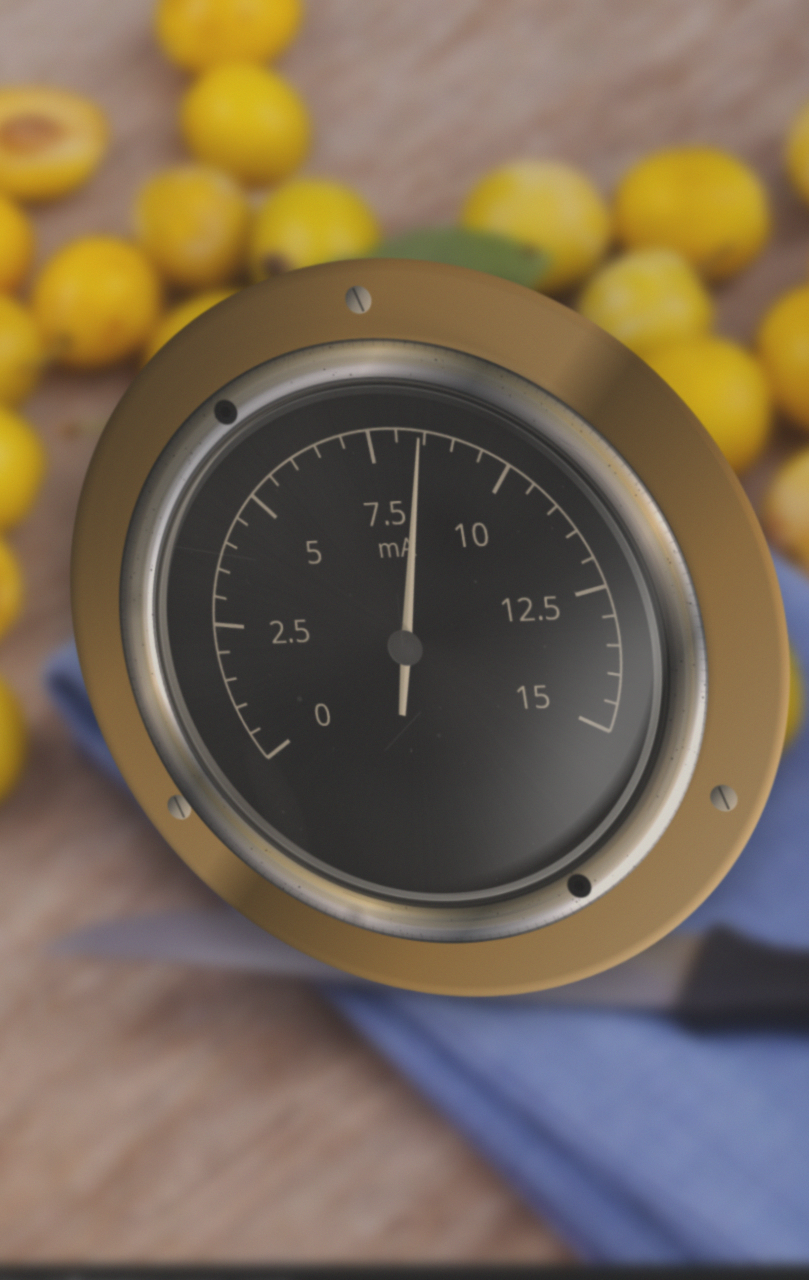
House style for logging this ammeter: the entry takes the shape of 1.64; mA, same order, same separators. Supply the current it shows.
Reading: 8.5; mA
